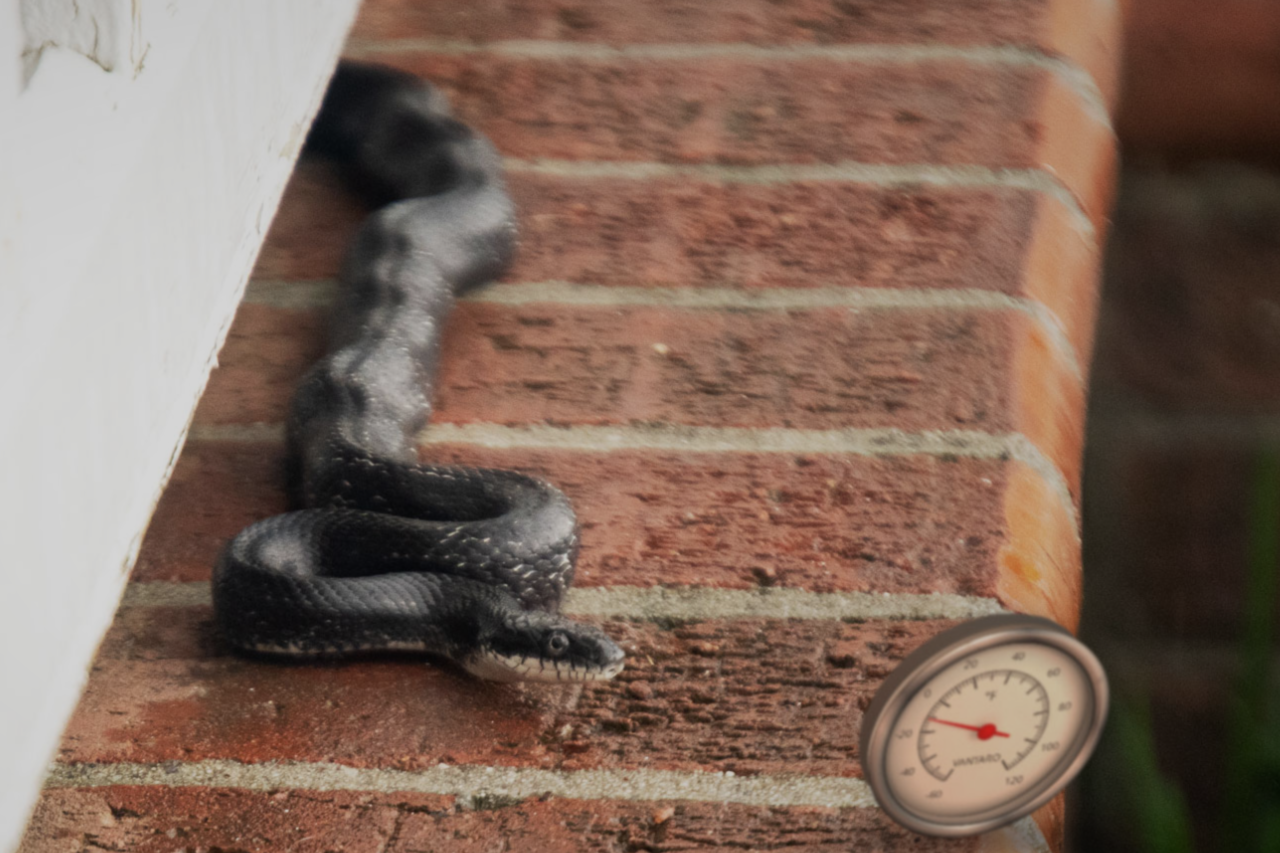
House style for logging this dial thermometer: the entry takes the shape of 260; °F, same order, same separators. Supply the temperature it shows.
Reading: -10; °F
